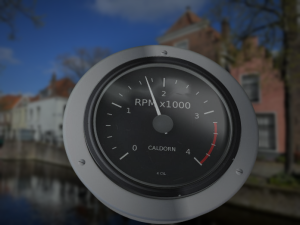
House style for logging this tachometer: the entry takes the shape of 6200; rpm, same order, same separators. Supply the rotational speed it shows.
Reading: 1700; rpm
